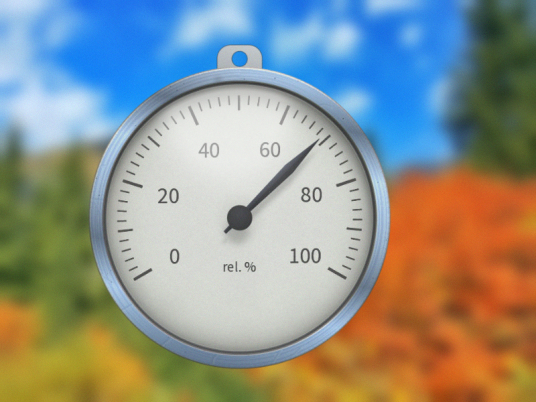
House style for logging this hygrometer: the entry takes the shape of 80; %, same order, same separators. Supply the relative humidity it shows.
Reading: 69; %
